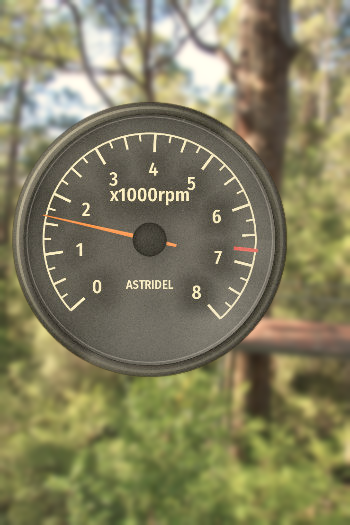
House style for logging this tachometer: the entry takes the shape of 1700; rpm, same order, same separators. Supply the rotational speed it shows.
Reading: 1625; rpm
